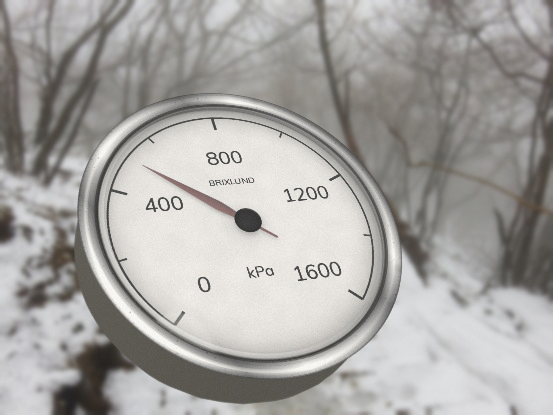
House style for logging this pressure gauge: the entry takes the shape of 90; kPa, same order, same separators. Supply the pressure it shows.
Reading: 500; kPa
